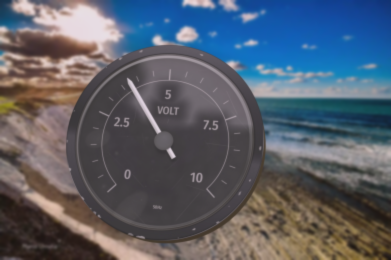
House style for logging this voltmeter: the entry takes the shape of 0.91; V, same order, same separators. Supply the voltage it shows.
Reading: 3.75; V
